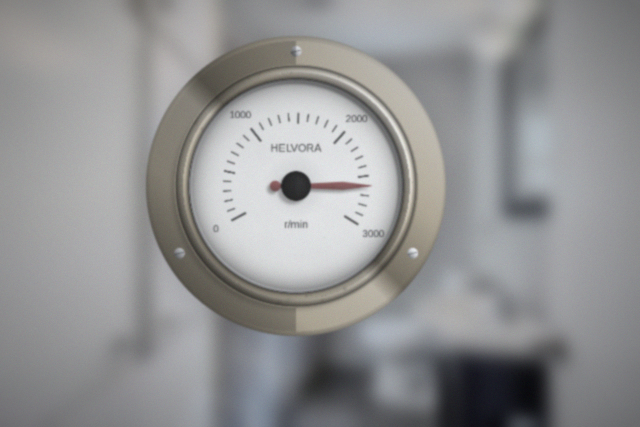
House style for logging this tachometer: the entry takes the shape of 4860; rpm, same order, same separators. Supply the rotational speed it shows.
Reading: 2600; rpm
